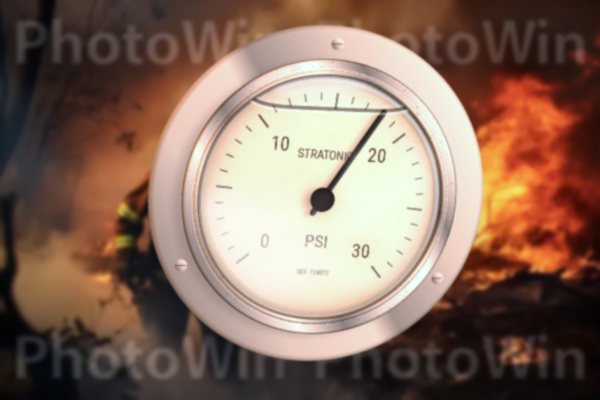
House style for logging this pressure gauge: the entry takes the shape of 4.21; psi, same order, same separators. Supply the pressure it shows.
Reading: 18; psi
